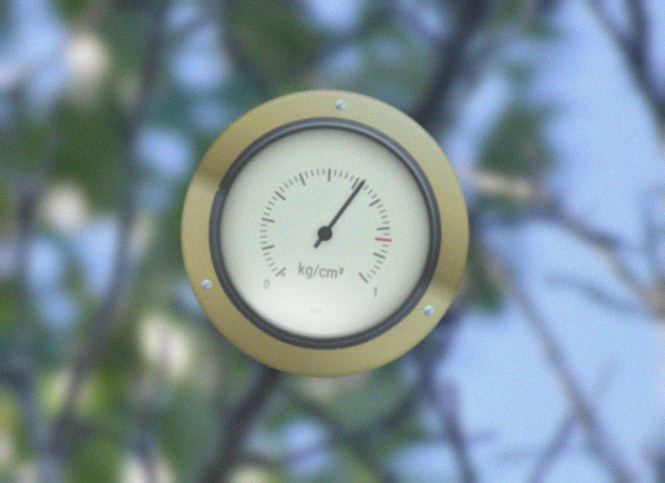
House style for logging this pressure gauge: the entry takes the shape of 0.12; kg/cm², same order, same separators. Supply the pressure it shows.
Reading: 0.62; kg/cm²
